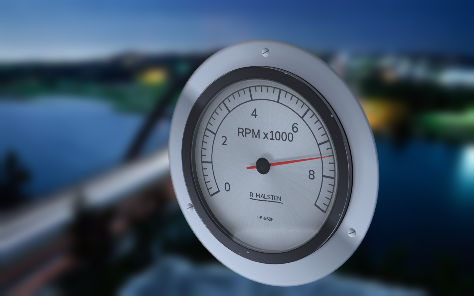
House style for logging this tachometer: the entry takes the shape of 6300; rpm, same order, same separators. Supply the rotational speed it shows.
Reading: 7400; rpm
